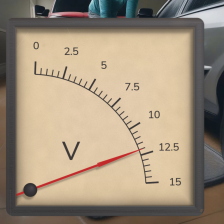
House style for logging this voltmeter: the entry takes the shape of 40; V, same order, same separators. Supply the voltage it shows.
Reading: 12; V
